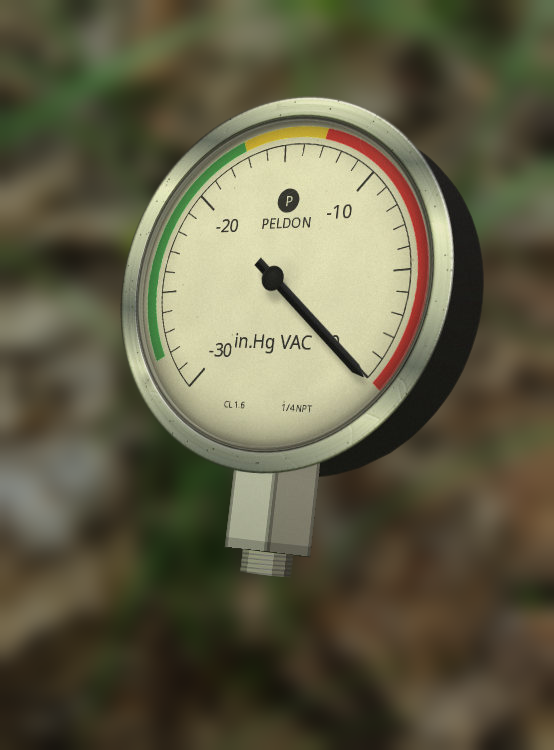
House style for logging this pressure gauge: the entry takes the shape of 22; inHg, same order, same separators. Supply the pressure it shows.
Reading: 0; inHg
